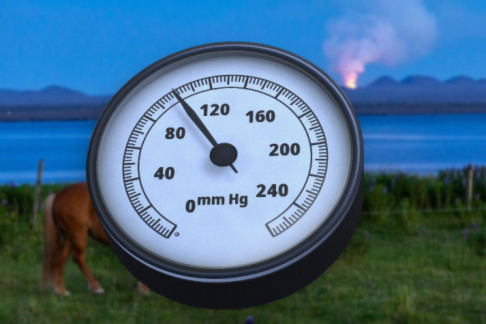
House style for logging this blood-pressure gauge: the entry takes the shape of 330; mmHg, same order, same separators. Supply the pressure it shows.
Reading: 100; mmHg
